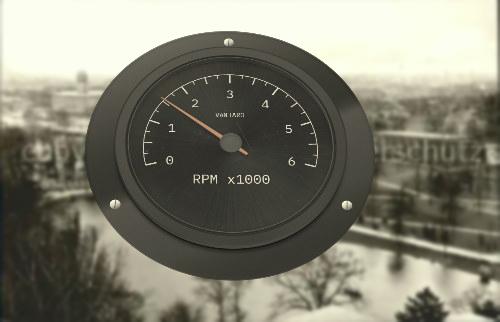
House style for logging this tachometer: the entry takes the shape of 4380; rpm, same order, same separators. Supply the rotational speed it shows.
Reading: 1500; rpm
